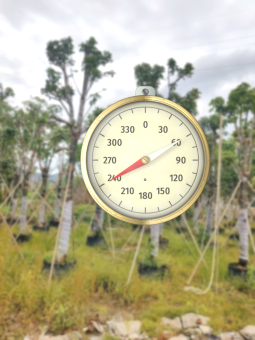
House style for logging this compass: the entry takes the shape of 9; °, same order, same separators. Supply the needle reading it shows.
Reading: 240; °
